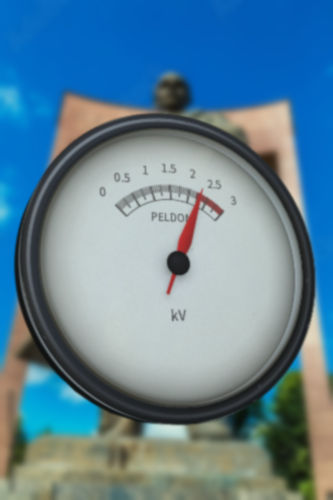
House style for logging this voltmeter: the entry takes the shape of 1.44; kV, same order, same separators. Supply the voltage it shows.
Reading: 2.25; kV
